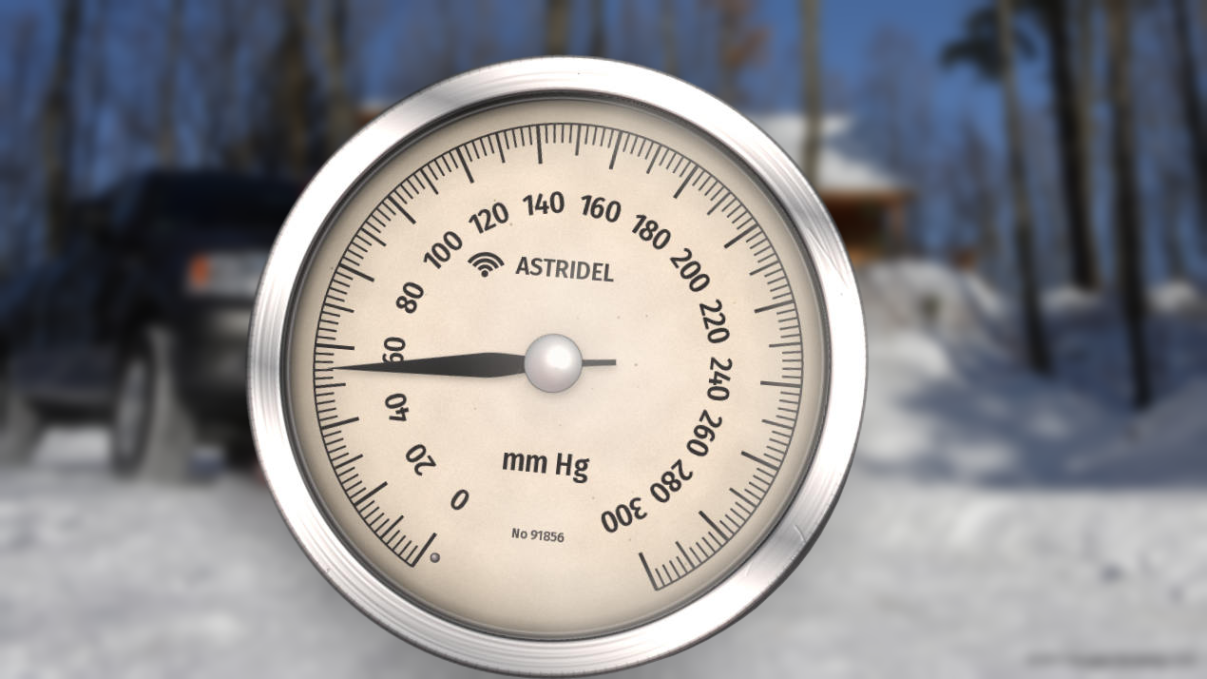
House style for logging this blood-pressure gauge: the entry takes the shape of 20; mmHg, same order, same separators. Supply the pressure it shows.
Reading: 54; mmHg
